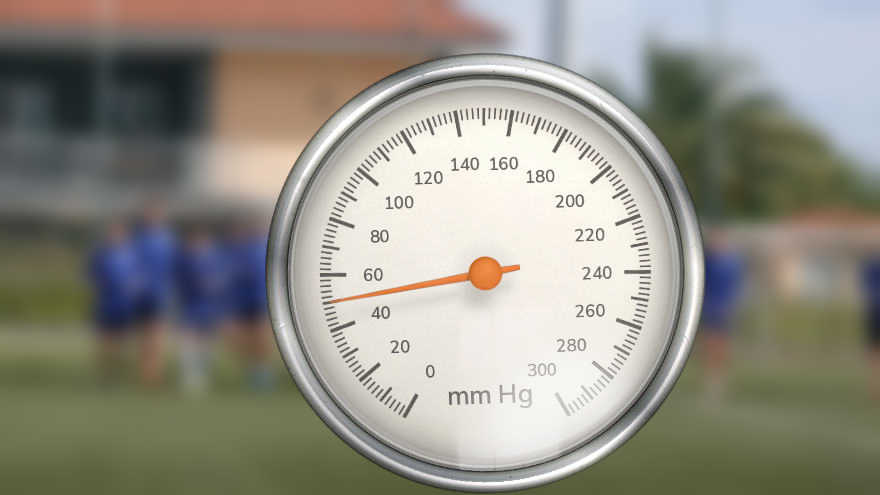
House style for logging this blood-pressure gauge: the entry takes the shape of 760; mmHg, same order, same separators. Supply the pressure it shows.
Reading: 50; mmHg
